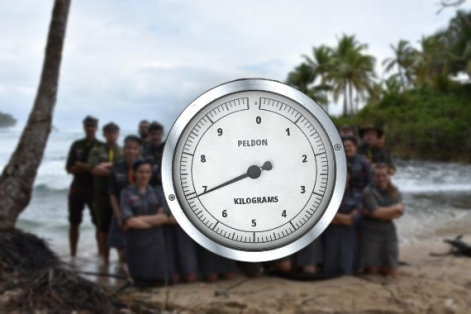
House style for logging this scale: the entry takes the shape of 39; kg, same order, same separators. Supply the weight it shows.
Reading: 6.9; kg
